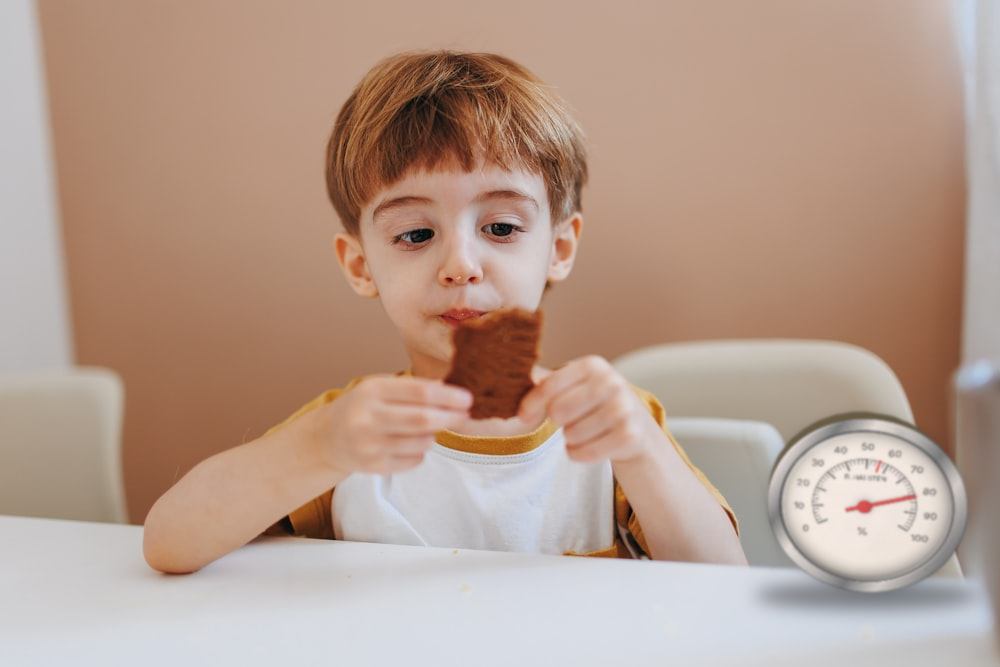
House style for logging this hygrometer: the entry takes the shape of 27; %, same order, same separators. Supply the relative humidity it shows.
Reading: 80; %
